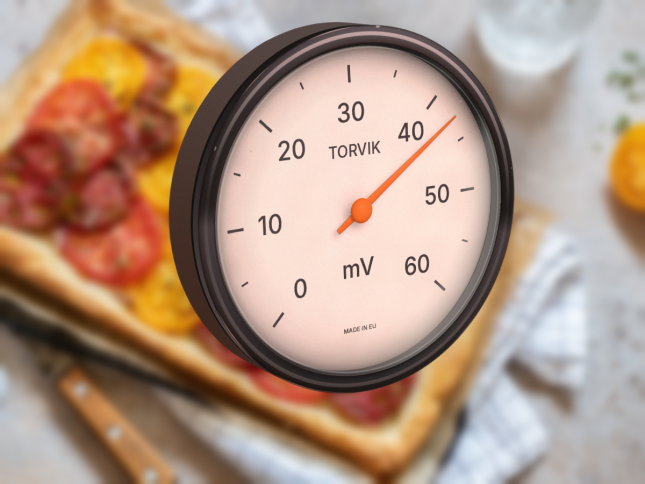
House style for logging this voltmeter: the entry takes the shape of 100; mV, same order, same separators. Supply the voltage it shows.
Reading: 42.5; mV
